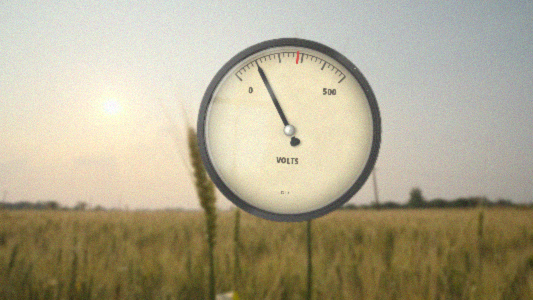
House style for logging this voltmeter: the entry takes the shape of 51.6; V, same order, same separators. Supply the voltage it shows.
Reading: 100; V
